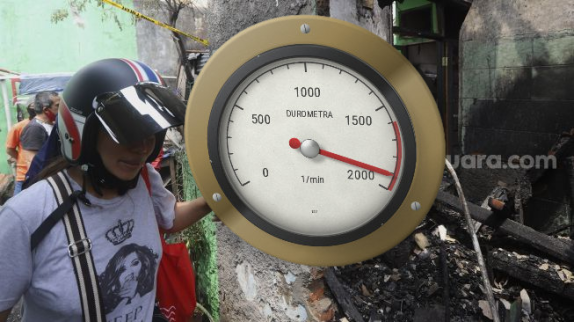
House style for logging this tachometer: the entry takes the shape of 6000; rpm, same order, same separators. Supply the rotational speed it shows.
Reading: 1900; rpm
